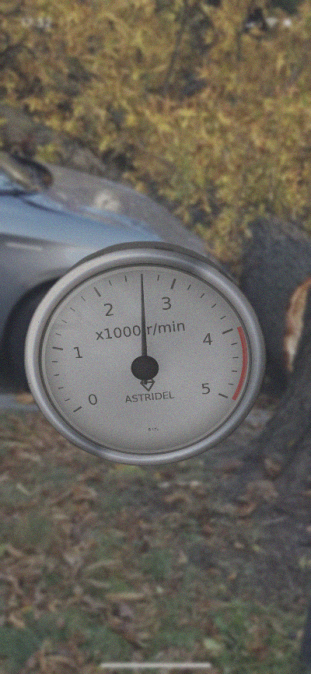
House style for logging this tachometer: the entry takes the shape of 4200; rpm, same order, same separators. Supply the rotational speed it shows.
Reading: 2600; rpm
